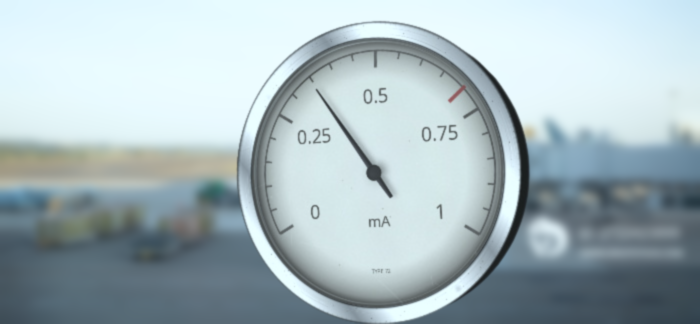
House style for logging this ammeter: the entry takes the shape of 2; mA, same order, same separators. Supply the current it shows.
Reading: 0.35; mA
